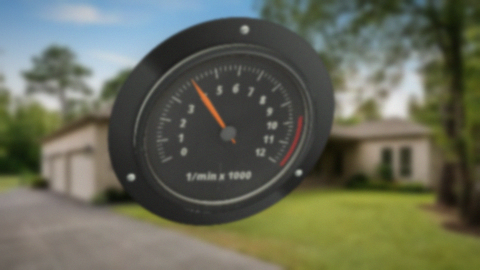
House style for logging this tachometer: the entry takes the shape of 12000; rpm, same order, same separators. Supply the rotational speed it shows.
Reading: 4000; rpm
